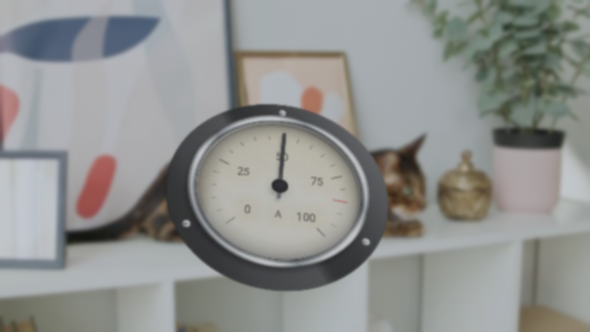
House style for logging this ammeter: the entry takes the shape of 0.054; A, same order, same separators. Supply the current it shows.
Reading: 50; A
